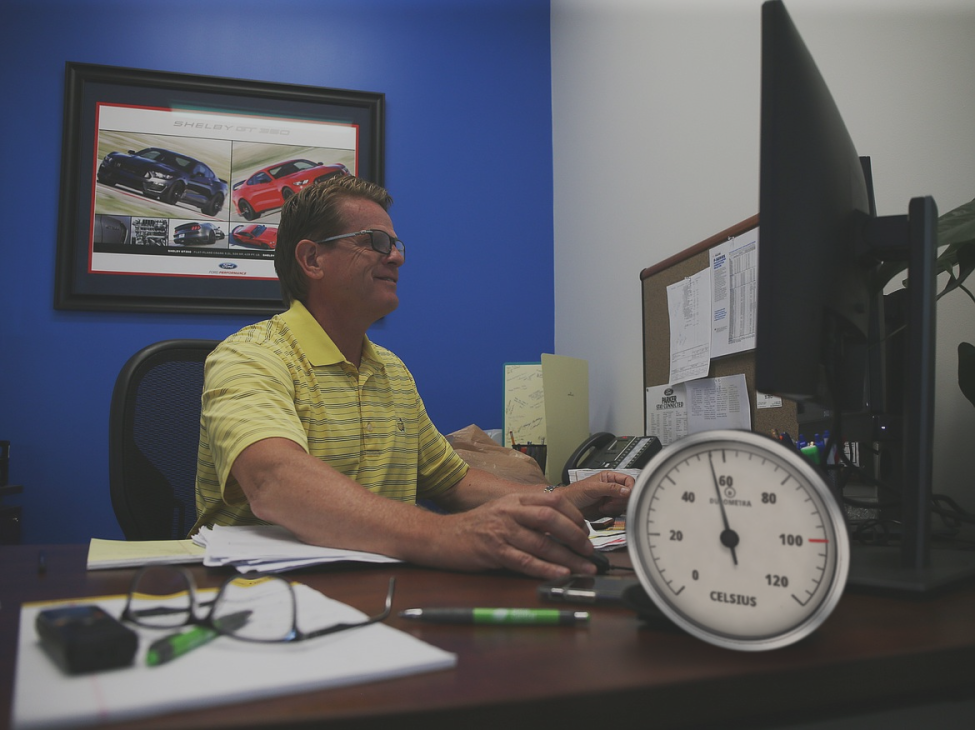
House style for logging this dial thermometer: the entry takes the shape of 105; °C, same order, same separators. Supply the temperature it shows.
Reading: 56; °C
